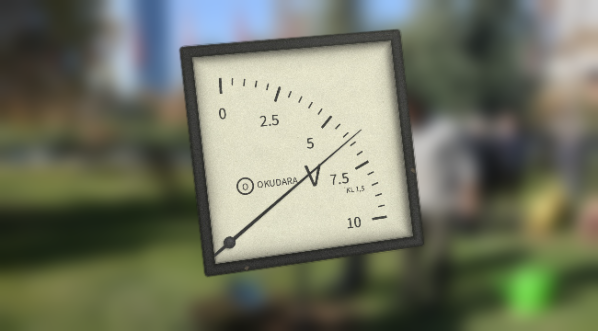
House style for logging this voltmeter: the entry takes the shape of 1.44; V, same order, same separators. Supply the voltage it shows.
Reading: 6.25; V
